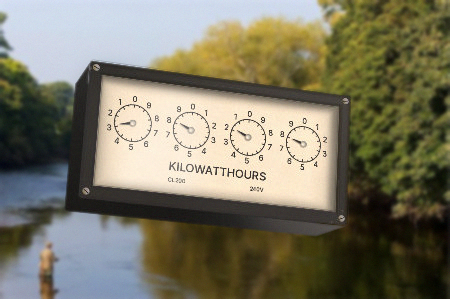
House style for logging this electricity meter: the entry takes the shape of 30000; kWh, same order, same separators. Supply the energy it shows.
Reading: 2818; kWh
